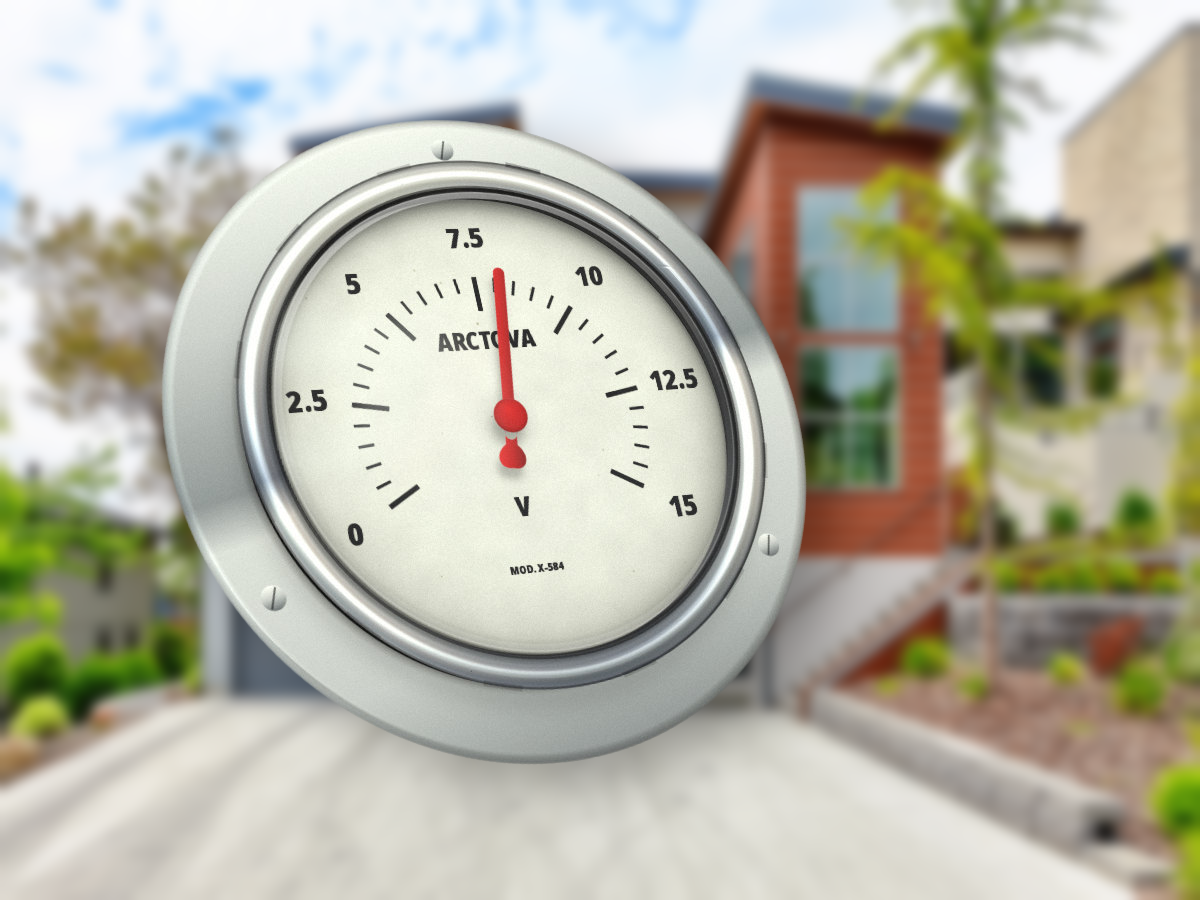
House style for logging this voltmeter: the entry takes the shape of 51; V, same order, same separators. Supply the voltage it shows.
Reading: 8; V
